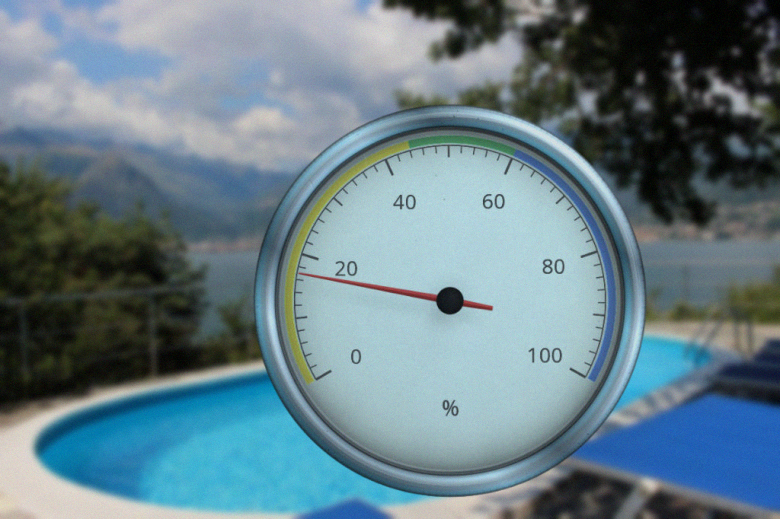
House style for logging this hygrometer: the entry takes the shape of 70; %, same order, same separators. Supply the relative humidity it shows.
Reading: 17; %
